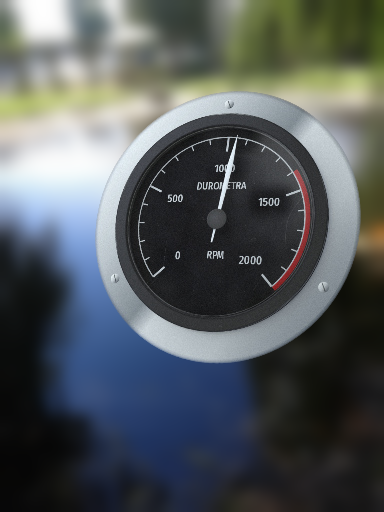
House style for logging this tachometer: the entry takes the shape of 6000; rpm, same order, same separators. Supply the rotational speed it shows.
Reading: 1050; rpm
